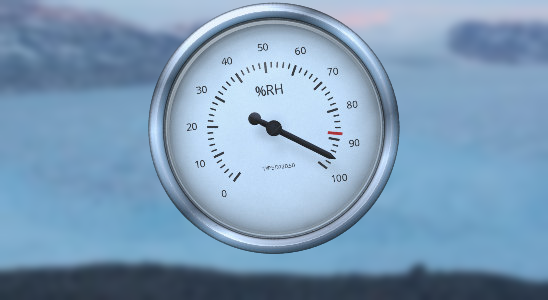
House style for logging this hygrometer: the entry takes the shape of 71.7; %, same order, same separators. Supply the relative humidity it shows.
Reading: 96; %
